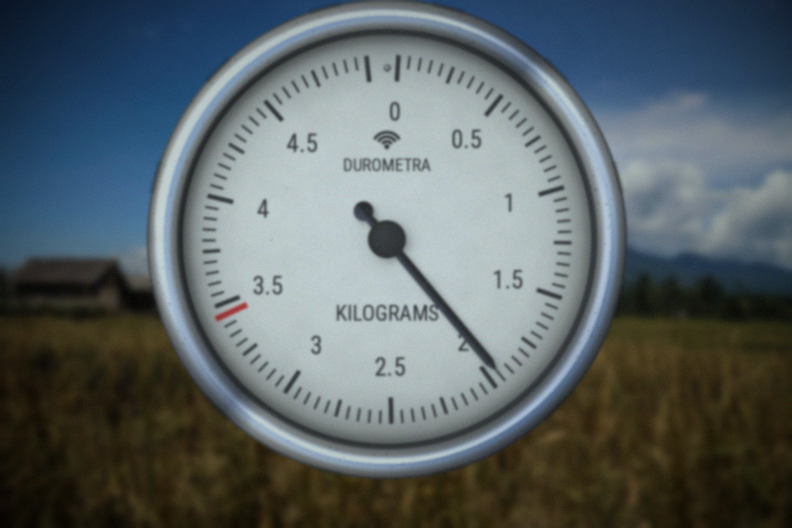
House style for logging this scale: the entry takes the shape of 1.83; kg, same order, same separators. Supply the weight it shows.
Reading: 1.95; kg
